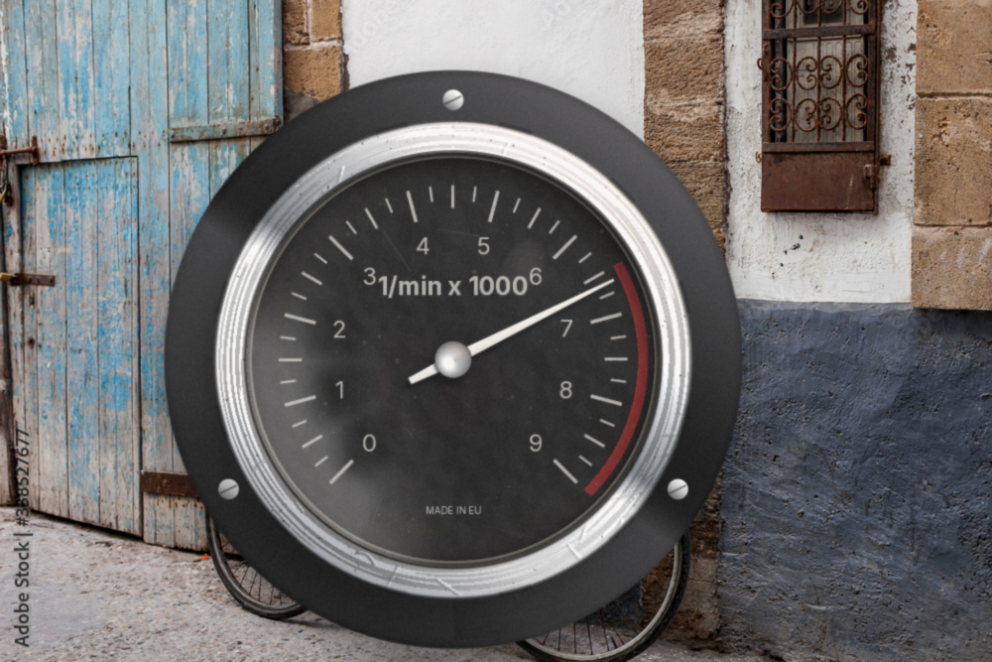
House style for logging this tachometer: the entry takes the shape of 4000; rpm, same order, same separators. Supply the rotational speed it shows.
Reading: 6625; rpm
